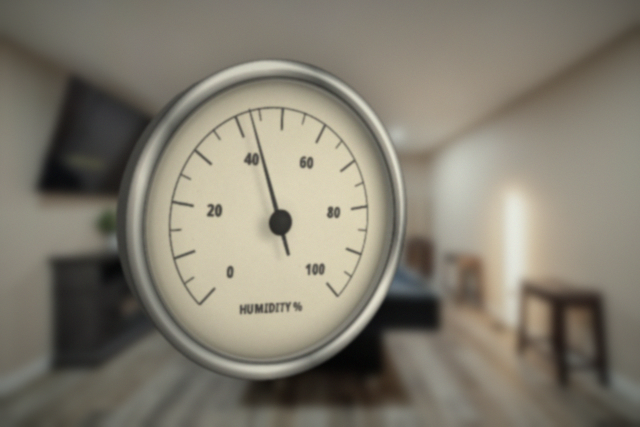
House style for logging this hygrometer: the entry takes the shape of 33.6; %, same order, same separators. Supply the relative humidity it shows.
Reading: 42.5; %
